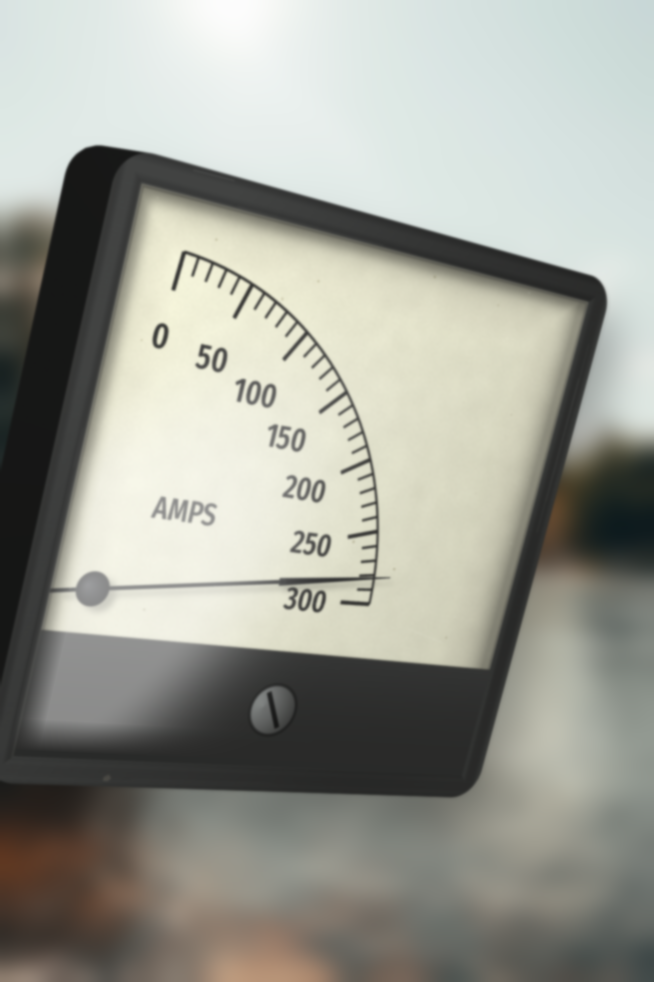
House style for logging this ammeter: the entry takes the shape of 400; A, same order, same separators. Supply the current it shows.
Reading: 280; A
